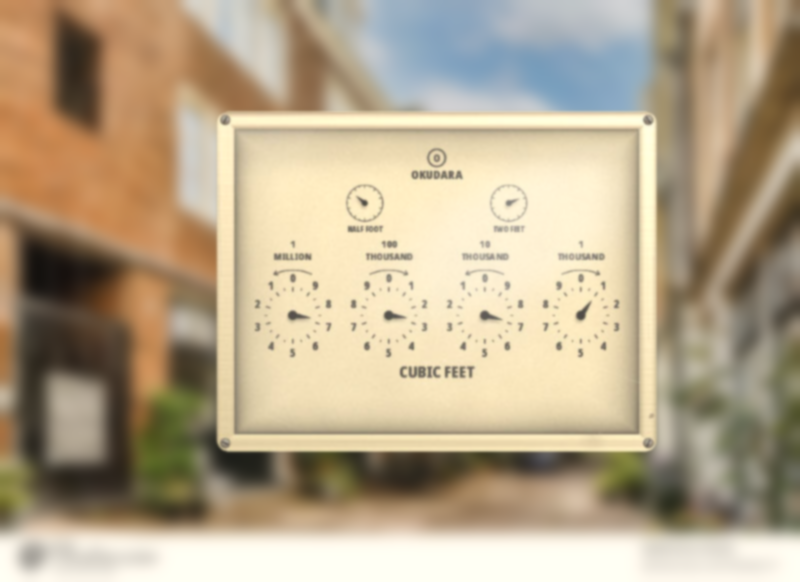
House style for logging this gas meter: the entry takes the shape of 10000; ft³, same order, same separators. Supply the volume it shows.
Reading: 727100; ft³
